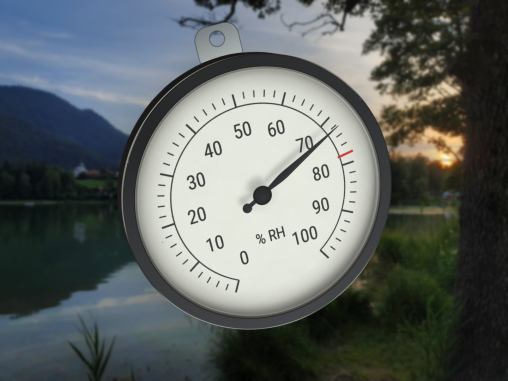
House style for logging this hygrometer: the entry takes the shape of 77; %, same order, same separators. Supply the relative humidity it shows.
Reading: 72; %
